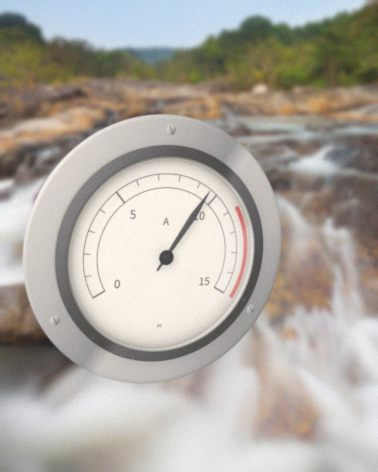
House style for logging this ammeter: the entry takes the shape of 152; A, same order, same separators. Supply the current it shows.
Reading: 9.5; A
